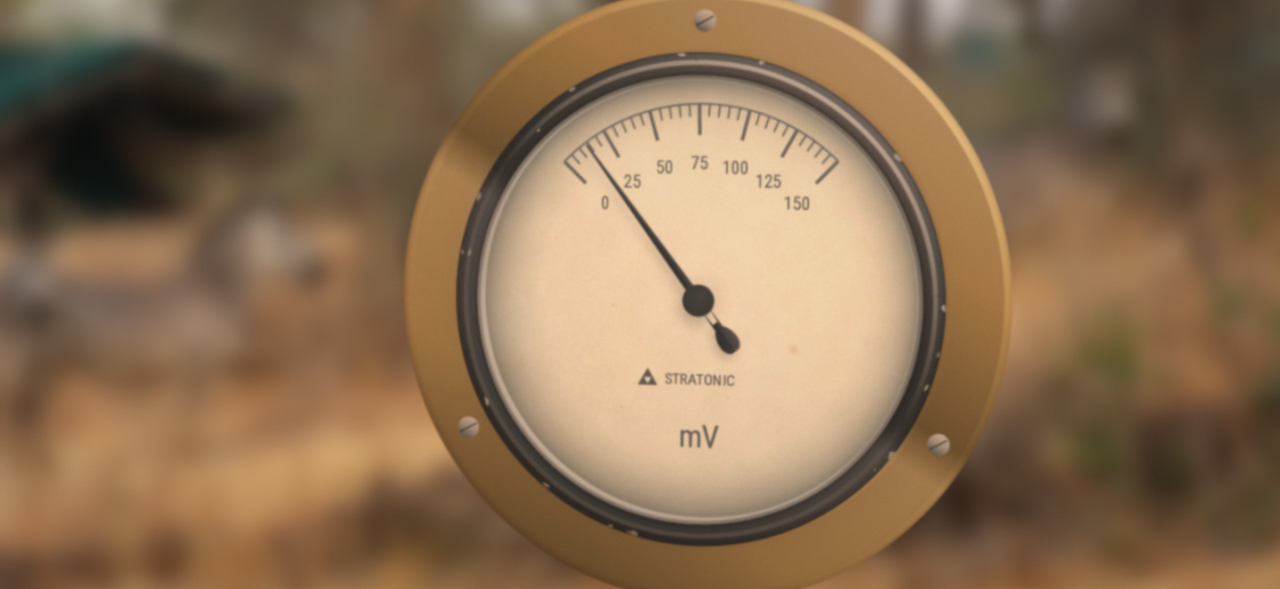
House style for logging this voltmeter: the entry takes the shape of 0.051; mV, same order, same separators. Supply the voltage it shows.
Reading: 15; mV
